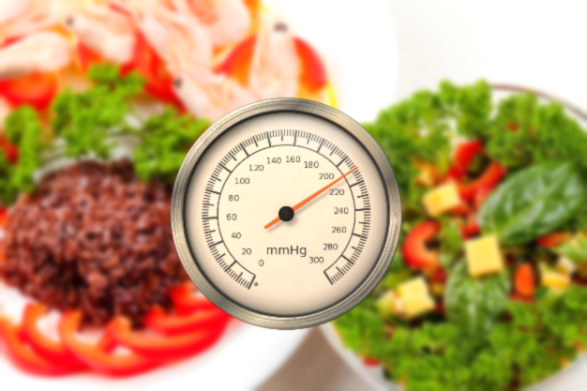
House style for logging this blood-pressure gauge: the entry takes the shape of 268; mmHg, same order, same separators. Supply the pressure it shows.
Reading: 210; mmHg
